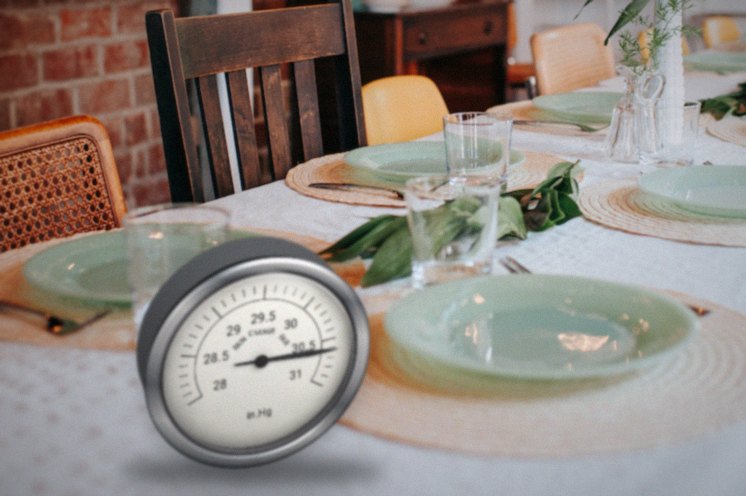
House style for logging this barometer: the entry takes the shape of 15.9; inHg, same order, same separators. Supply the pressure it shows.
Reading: 30.6; inHg
